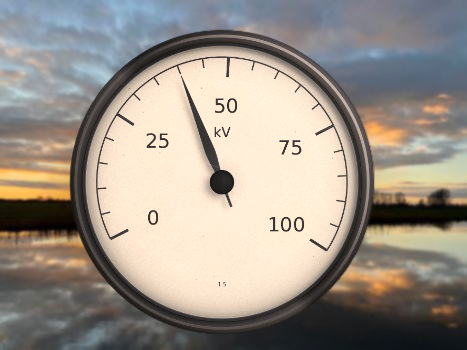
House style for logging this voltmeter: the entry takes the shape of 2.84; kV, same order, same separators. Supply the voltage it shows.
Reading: 40; kV
